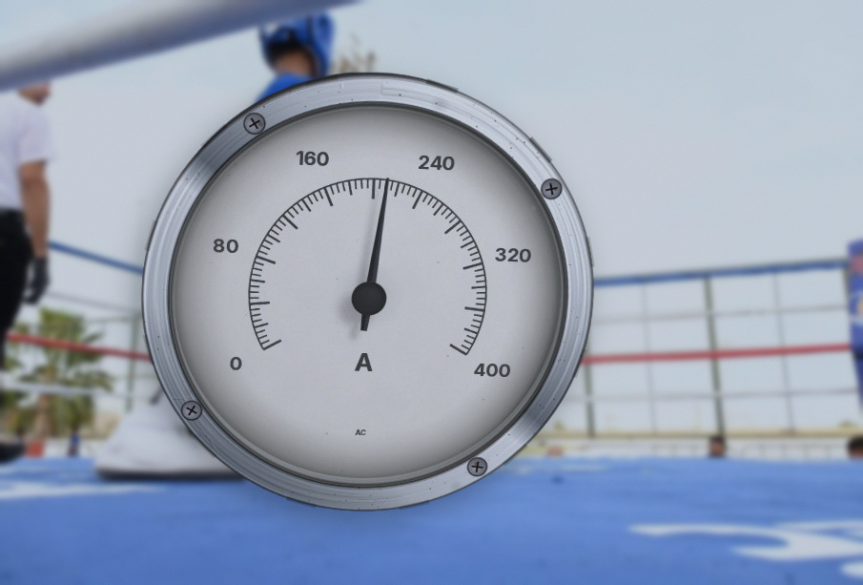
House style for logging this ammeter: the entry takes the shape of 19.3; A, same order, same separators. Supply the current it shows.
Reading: 210; A
